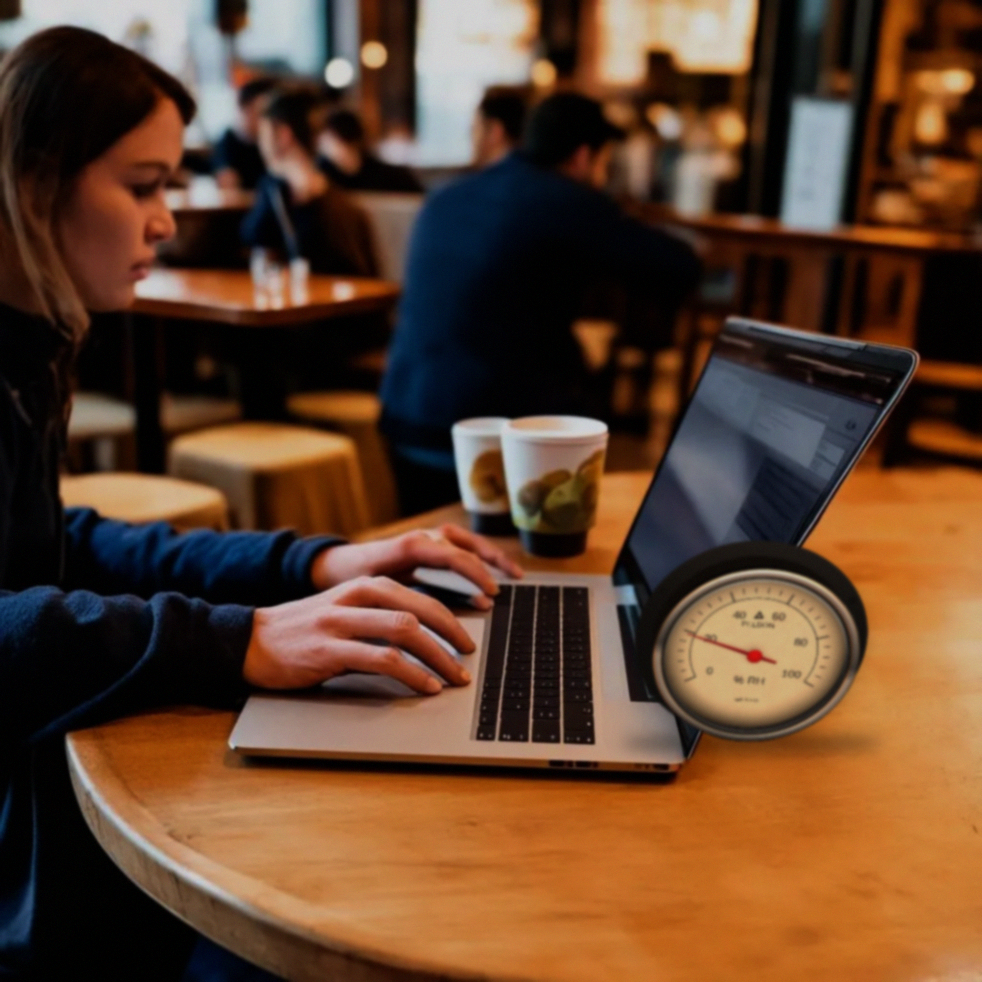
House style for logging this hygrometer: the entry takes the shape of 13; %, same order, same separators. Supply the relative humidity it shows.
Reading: 20; %
